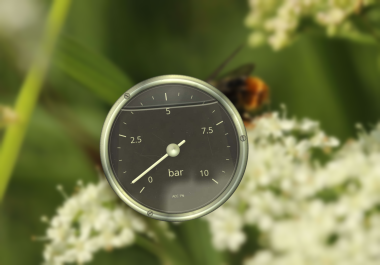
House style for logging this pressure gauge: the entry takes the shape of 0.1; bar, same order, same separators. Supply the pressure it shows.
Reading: 0.5; bar
